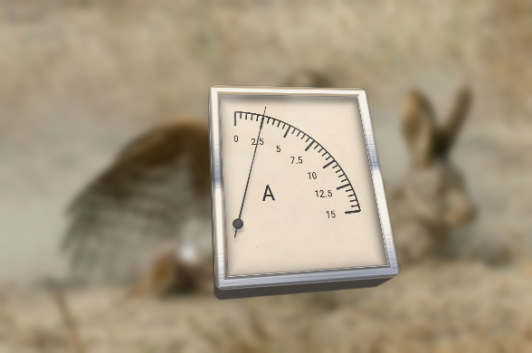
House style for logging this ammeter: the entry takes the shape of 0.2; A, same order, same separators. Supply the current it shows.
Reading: 2.5; A
